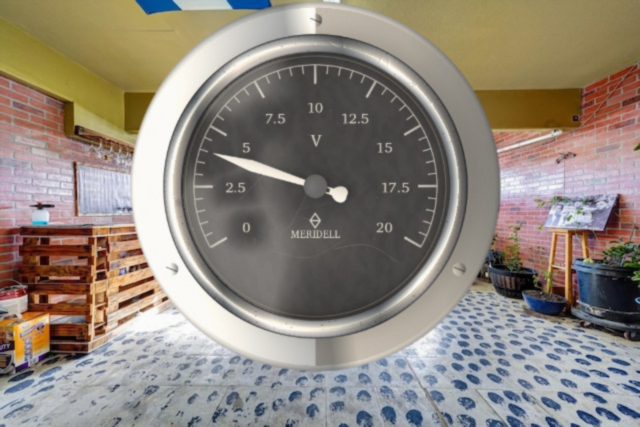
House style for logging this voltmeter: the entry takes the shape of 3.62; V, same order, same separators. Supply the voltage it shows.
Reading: 4; V
